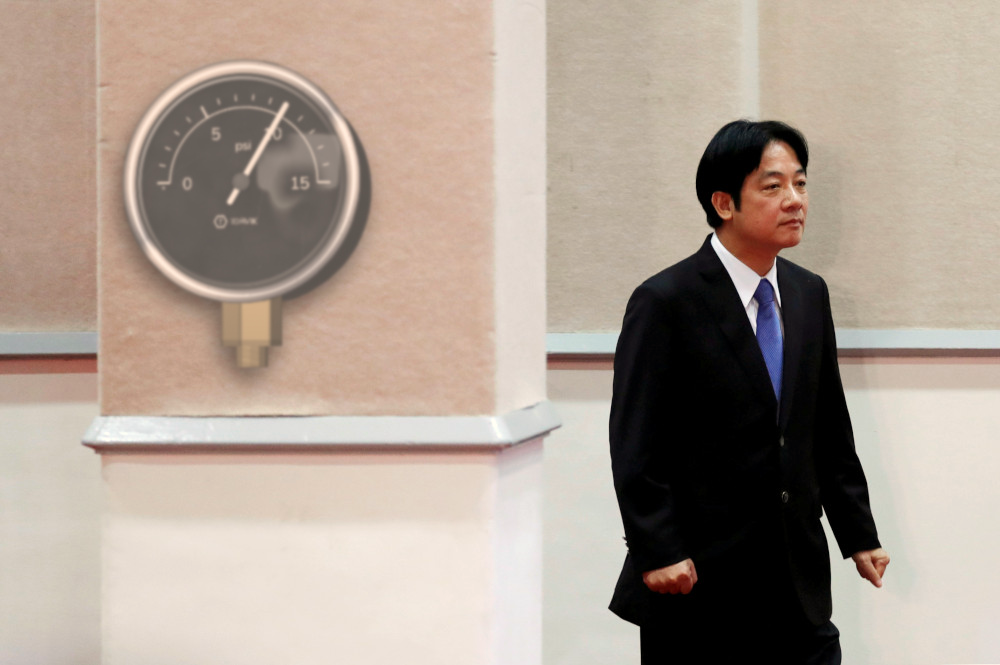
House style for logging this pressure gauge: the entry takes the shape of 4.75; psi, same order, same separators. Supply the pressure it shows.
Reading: 10; psi
